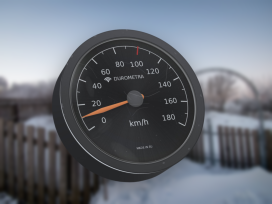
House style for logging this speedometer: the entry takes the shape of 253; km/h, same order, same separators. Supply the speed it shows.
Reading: 10; km/h
